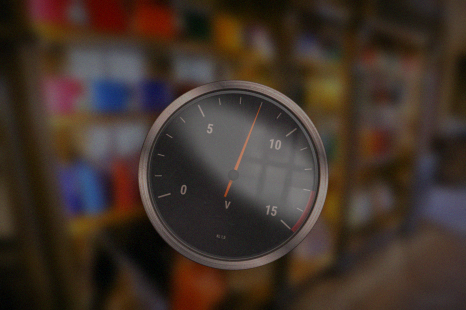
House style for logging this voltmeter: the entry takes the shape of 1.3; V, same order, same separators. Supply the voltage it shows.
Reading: 8; V
